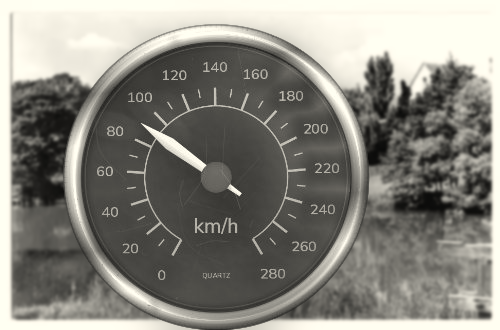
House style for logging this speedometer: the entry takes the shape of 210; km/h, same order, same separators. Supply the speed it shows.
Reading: 90; km/h
